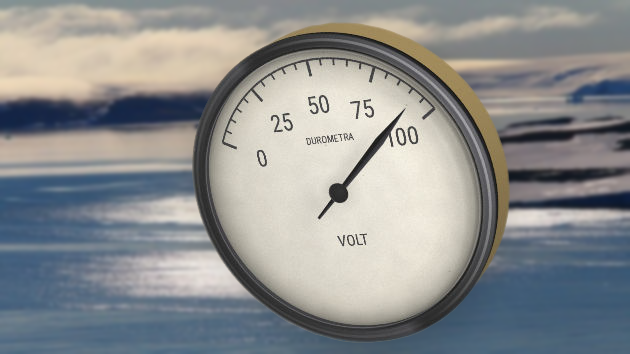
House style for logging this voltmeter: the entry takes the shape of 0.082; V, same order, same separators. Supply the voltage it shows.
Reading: 92.5; V
